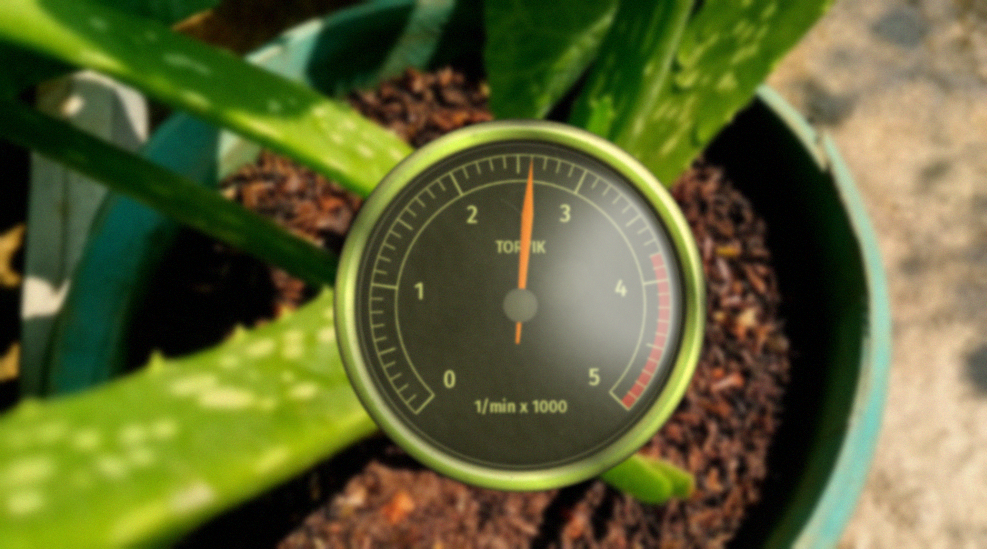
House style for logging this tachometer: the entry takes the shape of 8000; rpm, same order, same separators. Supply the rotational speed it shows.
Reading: 2600; rpm
